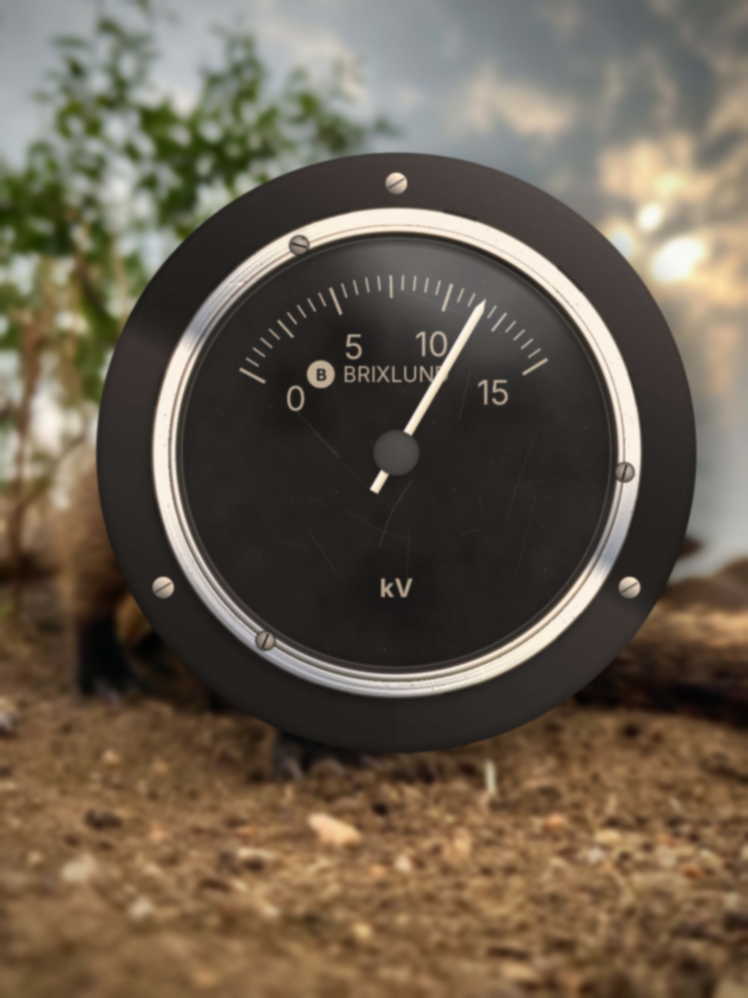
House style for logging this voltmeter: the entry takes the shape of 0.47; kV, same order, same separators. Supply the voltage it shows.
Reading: 11.5; kV
